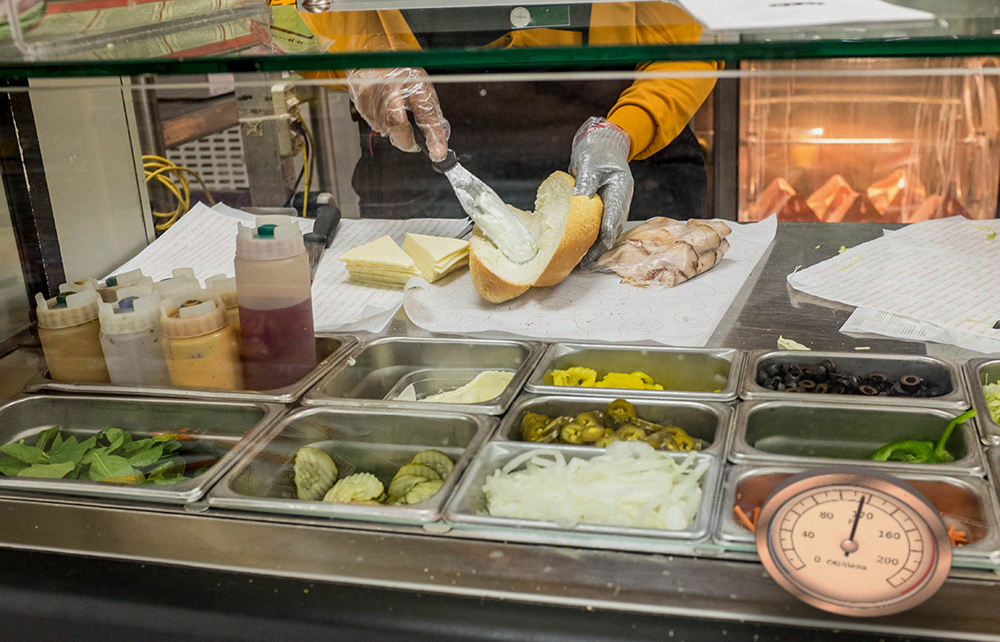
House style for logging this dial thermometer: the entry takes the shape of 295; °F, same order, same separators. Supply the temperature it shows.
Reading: 115; °F
